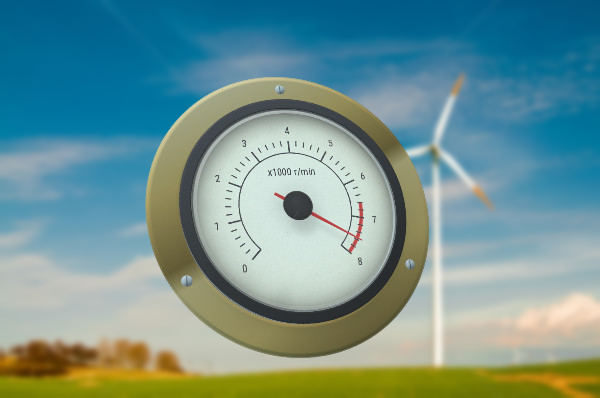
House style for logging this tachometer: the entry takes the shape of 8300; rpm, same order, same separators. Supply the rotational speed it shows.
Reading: 7600; rpm
